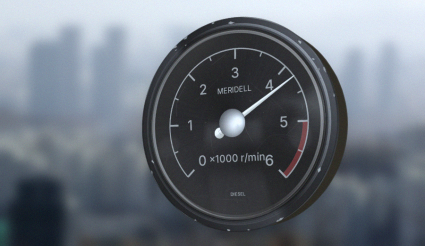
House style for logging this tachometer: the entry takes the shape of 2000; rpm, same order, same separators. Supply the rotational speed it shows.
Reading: 4250; rpm
